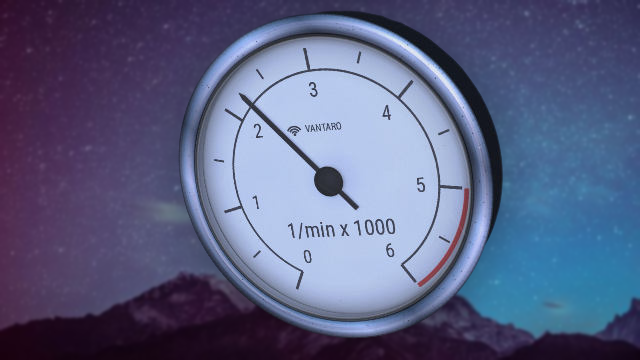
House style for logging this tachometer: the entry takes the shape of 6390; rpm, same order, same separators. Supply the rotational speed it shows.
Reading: 2250; rpm
